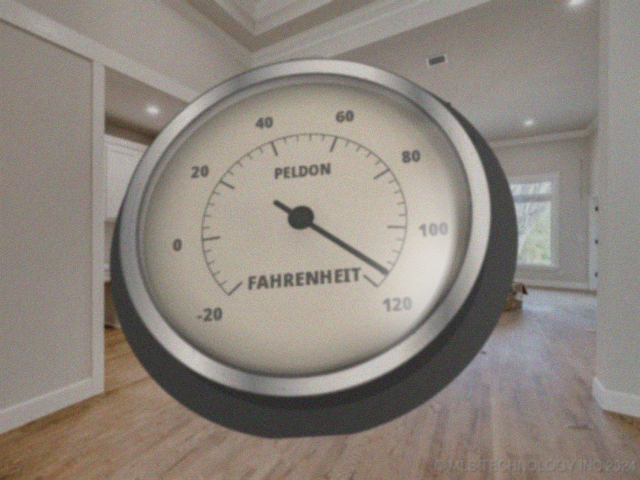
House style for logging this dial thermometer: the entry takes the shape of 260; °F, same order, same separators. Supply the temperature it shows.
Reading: 116; °F
